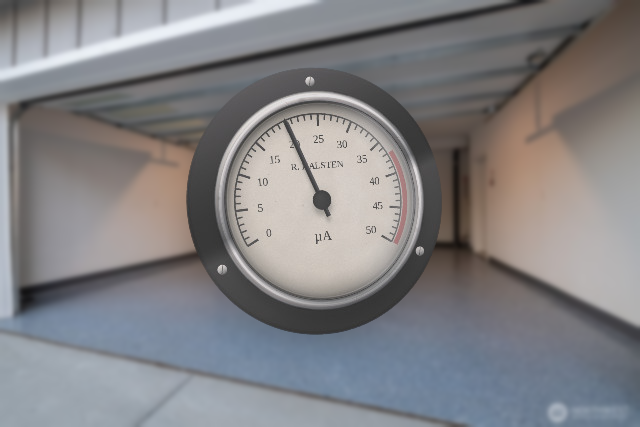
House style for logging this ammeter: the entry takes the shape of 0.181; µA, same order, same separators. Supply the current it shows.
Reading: 20; µA
